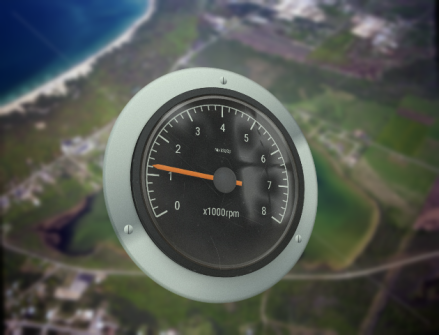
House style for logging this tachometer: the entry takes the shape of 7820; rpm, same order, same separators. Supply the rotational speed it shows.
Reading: 1200; rpm
